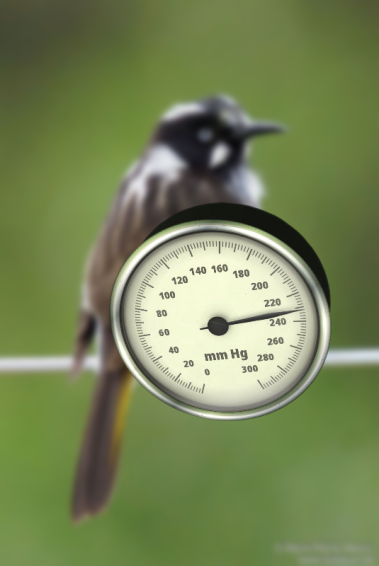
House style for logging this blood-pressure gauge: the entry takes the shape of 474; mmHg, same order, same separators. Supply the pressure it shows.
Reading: 230; mmHg
